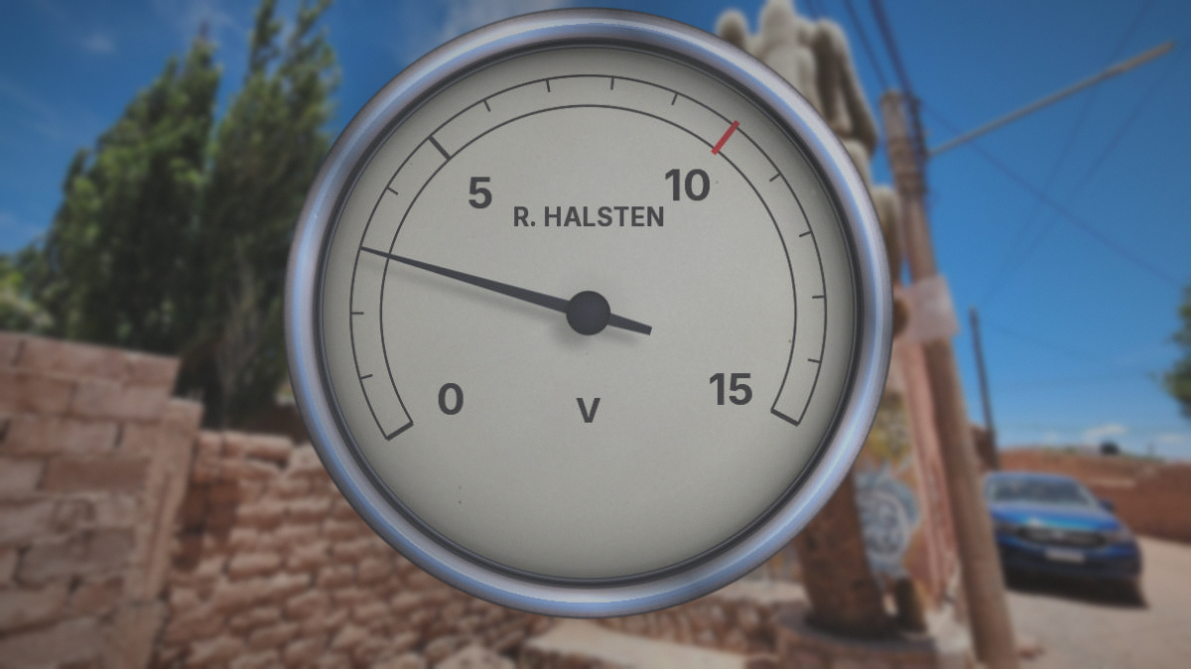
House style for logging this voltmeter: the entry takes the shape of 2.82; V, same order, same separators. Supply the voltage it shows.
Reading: 3; V
